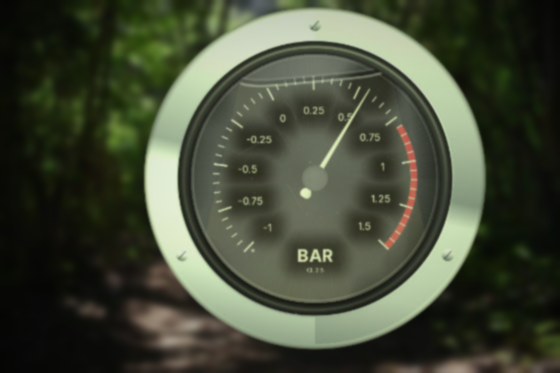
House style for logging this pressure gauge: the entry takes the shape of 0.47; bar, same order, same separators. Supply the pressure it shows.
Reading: 0.55; bar
